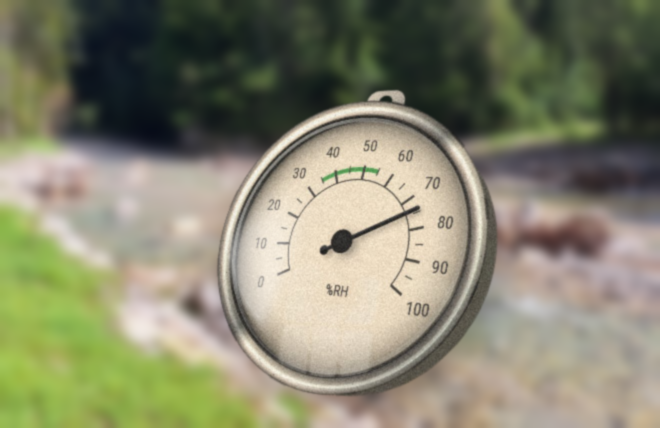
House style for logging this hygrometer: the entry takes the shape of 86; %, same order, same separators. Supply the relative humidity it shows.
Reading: 75; %
